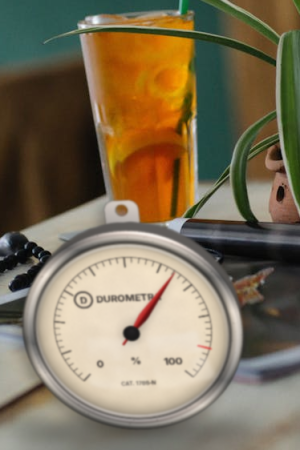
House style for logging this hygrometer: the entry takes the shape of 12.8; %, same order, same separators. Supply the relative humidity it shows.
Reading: 64; %
